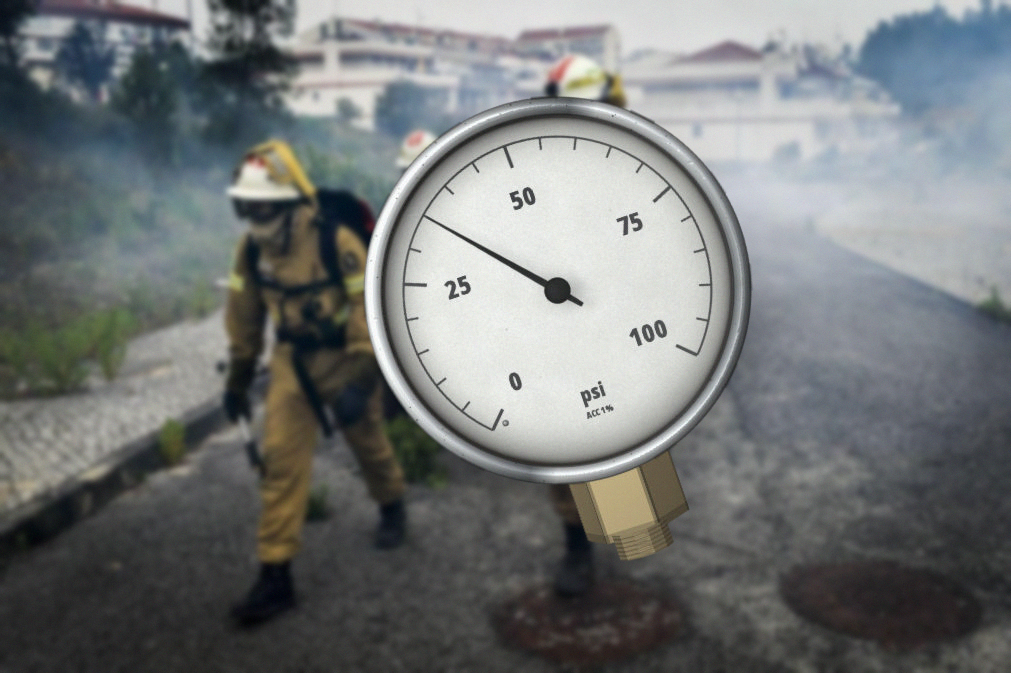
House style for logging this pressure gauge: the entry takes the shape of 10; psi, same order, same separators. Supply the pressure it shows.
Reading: 35; psi
